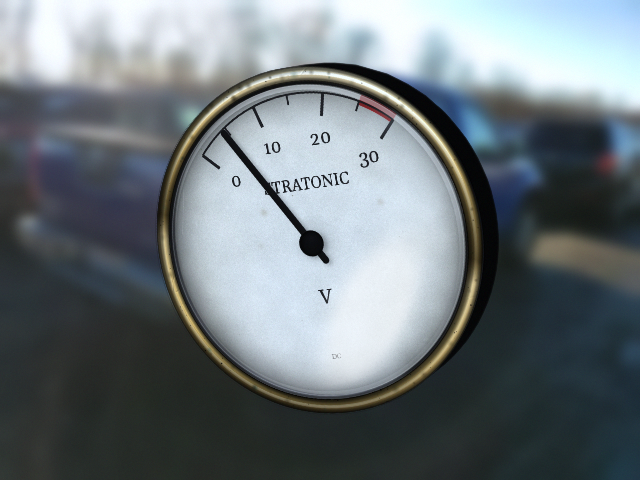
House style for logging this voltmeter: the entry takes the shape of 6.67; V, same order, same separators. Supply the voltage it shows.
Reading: 5; V
